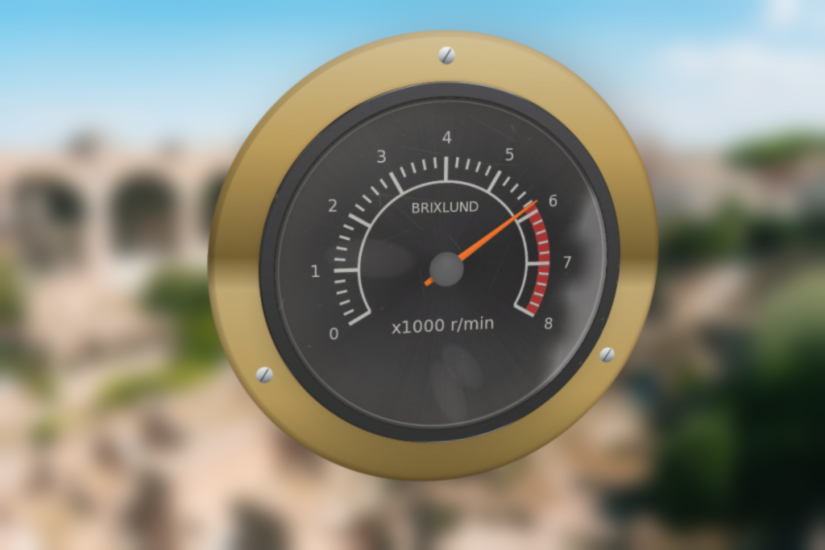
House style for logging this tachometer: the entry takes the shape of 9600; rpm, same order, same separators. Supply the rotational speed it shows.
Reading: 5800; rpm
